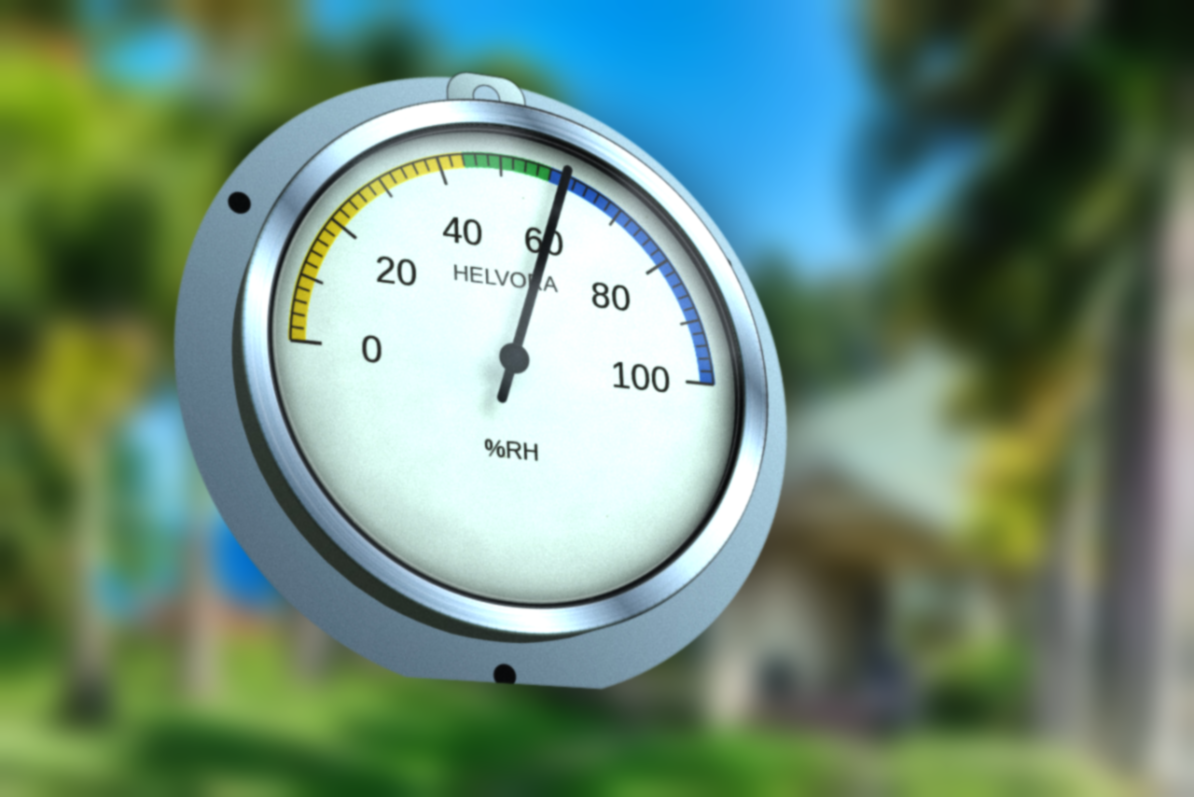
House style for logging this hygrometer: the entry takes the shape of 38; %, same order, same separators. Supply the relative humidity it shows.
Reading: 60; %
